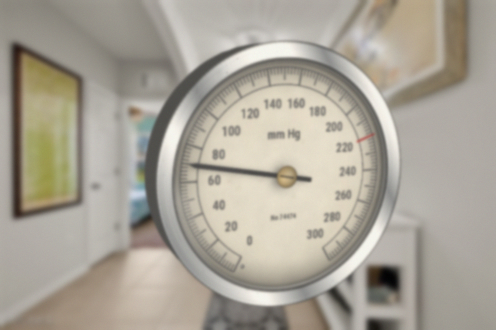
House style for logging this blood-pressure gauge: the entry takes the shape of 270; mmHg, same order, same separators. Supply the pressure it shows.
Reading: 70; mmHg
